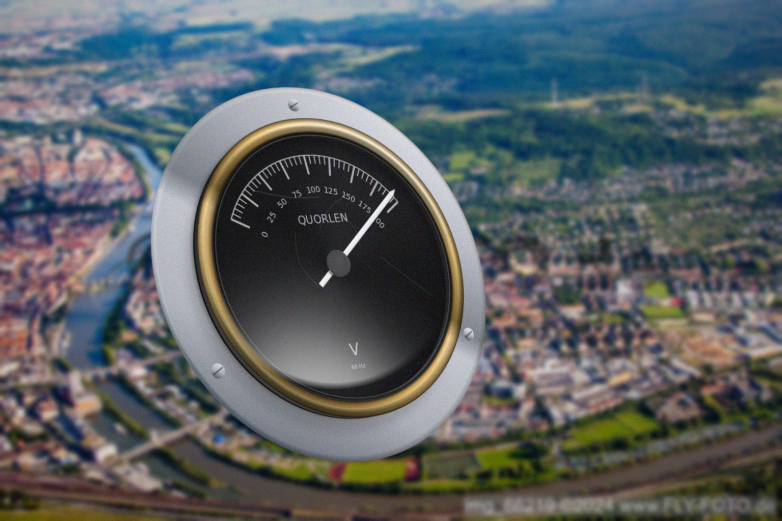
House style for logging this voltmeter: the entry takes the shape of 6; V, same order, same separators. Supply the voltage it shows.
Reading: 190; V
